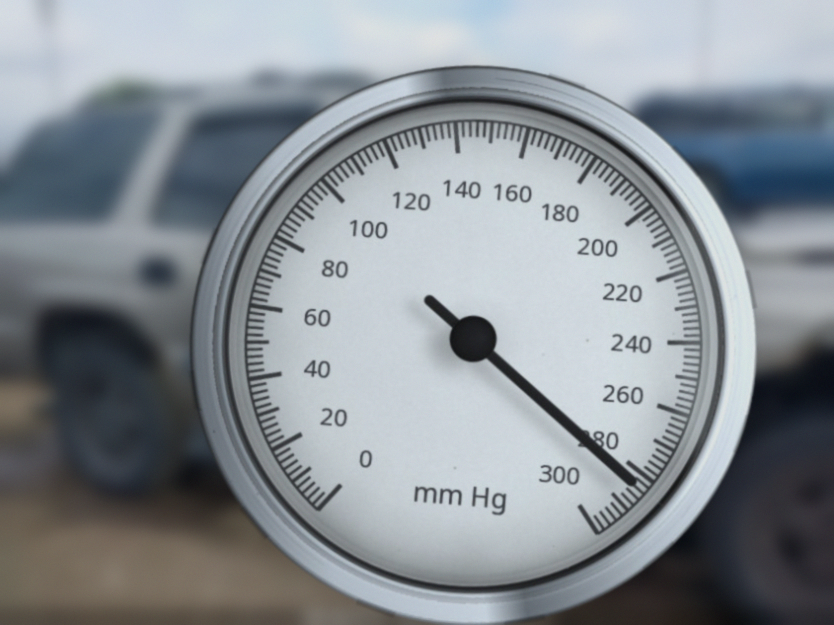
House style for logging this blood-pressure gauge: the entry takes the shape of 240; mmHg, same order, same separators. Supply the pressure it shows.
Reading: 284; mmHg
